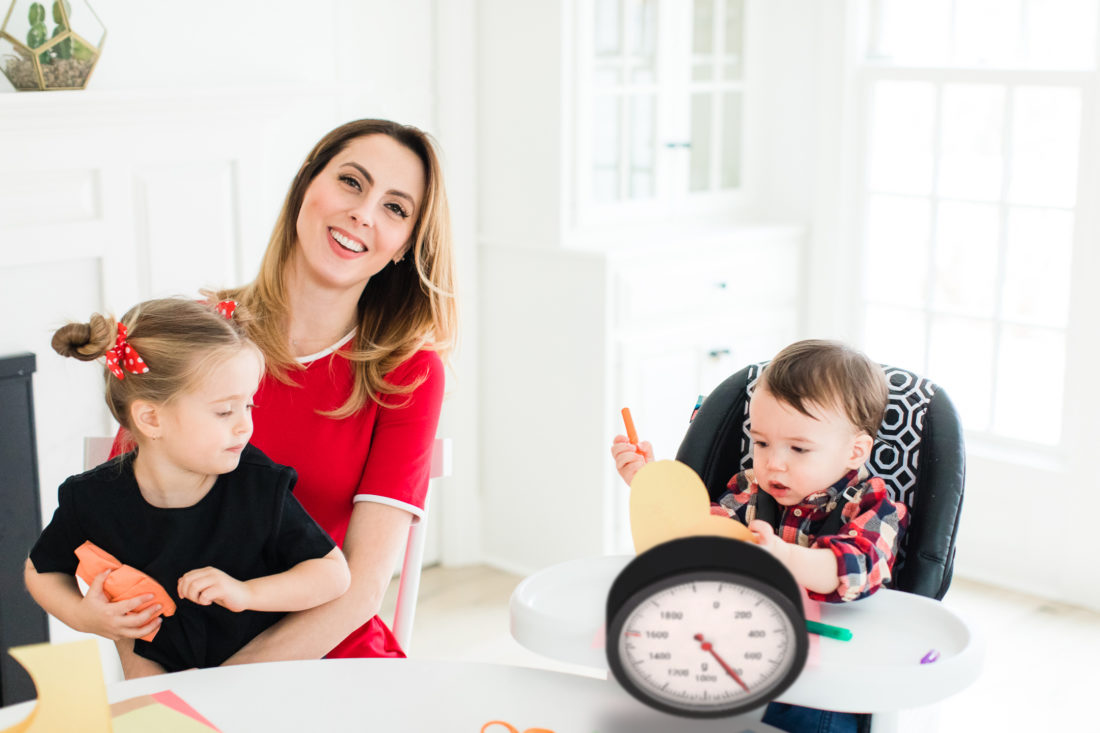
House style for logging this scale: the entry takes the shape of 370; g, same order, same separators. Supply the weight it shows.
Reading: 800; g
